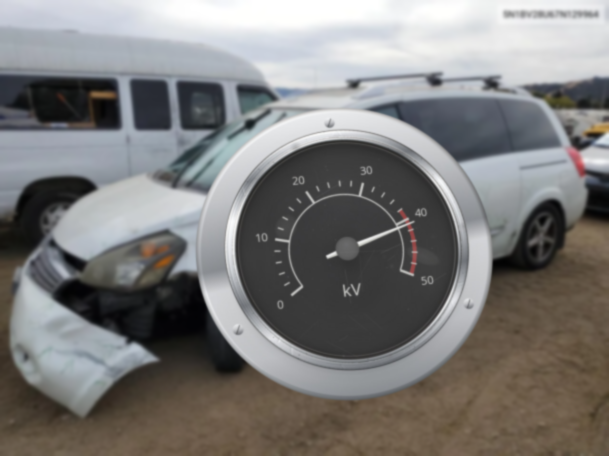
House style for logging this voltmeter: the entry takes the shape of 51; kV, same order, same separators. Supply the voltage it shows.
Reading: 41; kV
